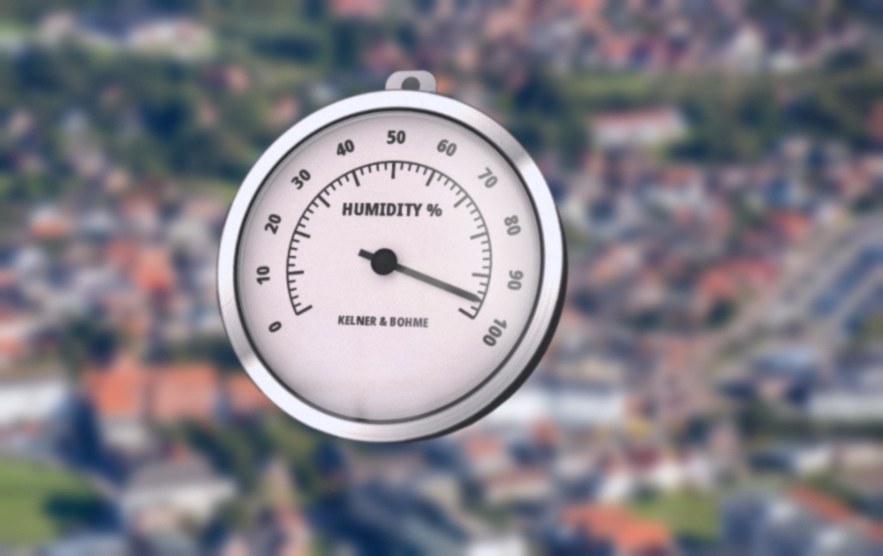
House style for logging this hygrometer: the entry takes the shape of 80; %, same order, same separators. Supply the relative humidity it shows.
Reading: 96; %
